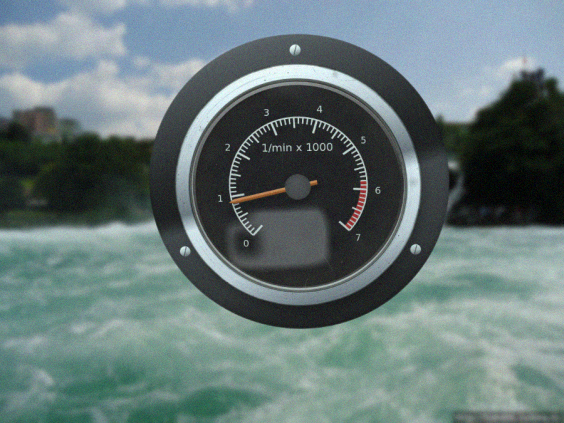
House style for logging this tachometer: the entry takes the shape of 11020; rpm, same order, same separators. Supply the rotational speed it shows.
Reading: 900; rpm
